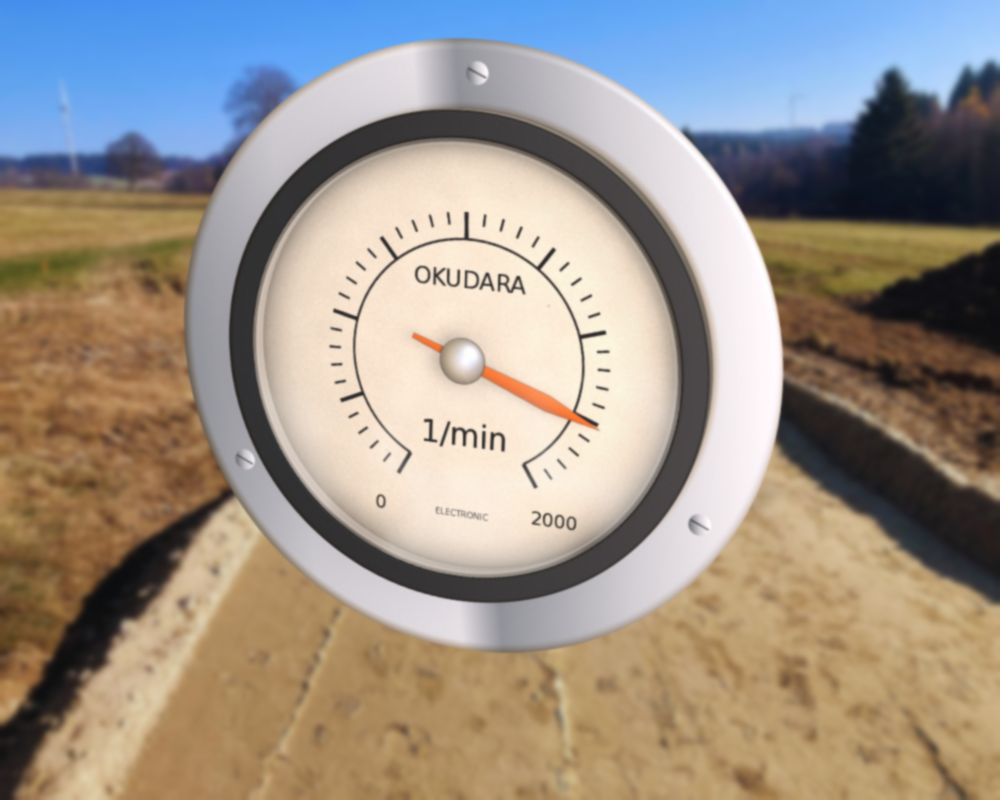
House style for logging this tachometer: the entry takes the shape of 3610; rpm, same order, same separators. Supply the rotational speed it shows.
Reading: 1750; rpm
